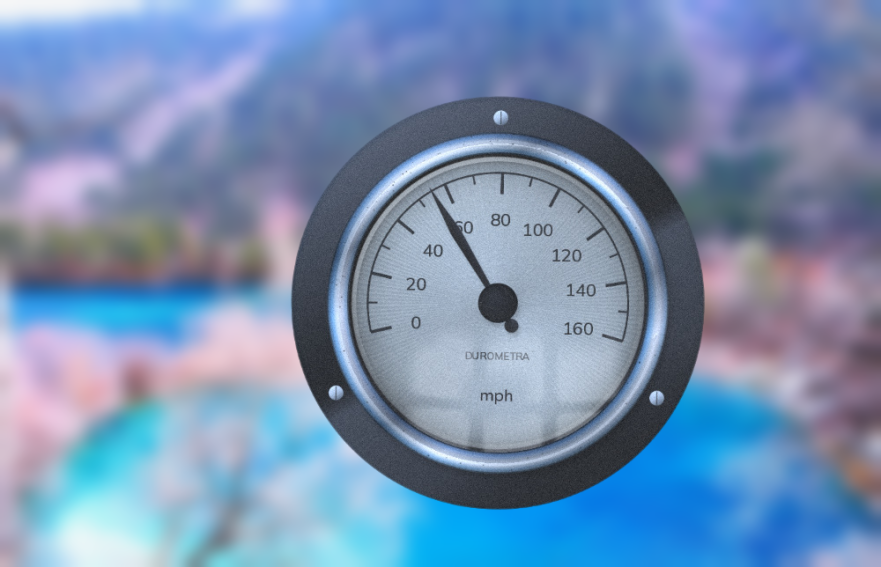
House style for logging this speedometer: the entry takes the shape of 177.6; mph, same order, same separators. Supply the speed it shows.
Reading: 55; mph
